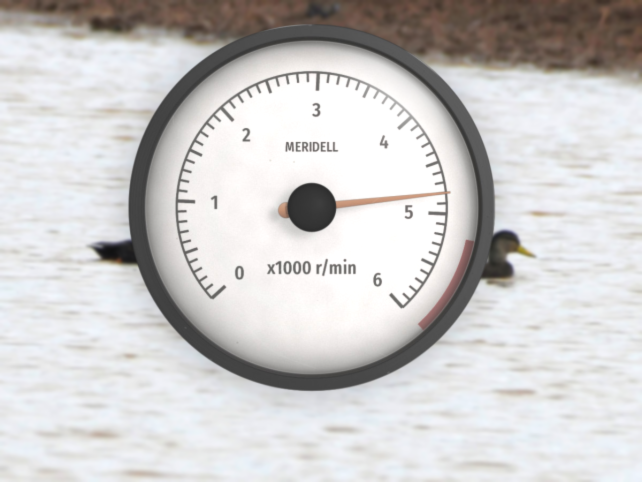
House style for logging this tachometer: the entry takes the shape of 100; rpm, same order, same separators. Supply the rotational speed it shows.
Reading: 4800; rpm
